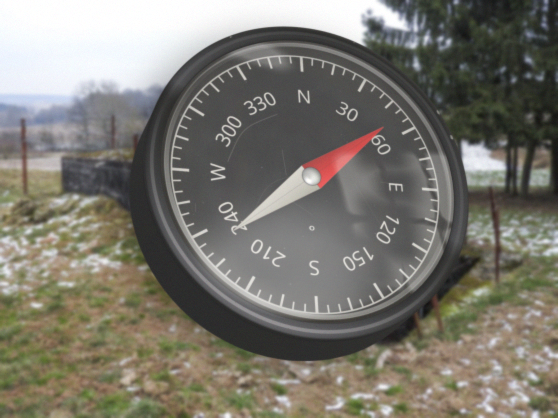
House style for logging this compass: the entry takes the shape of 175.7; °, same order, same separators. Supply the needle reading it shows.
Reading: 52.5; °
